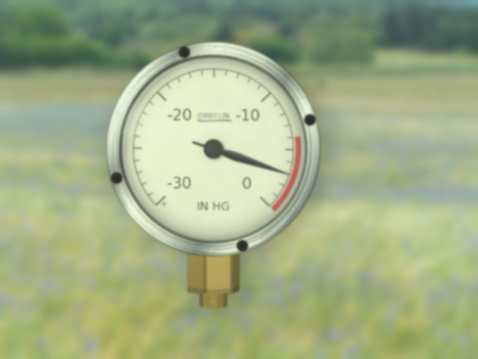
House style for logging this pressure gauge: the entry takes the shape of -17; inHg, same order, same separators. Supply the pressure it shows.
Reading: -3; inHg
